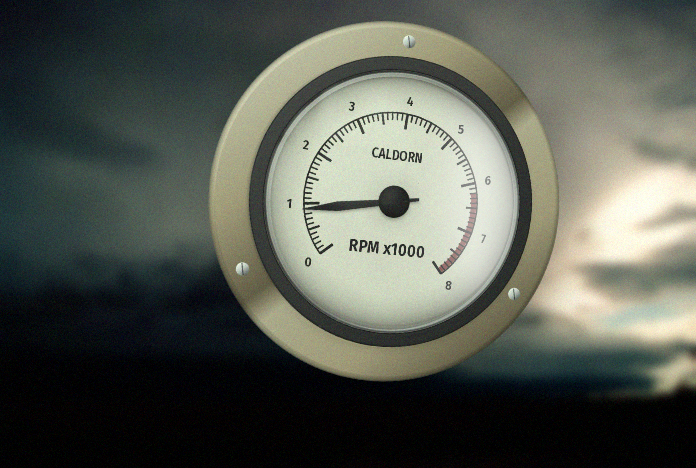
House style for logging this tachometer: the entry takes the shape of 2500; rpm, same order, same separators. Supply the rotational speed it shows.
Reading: 900; rpm
